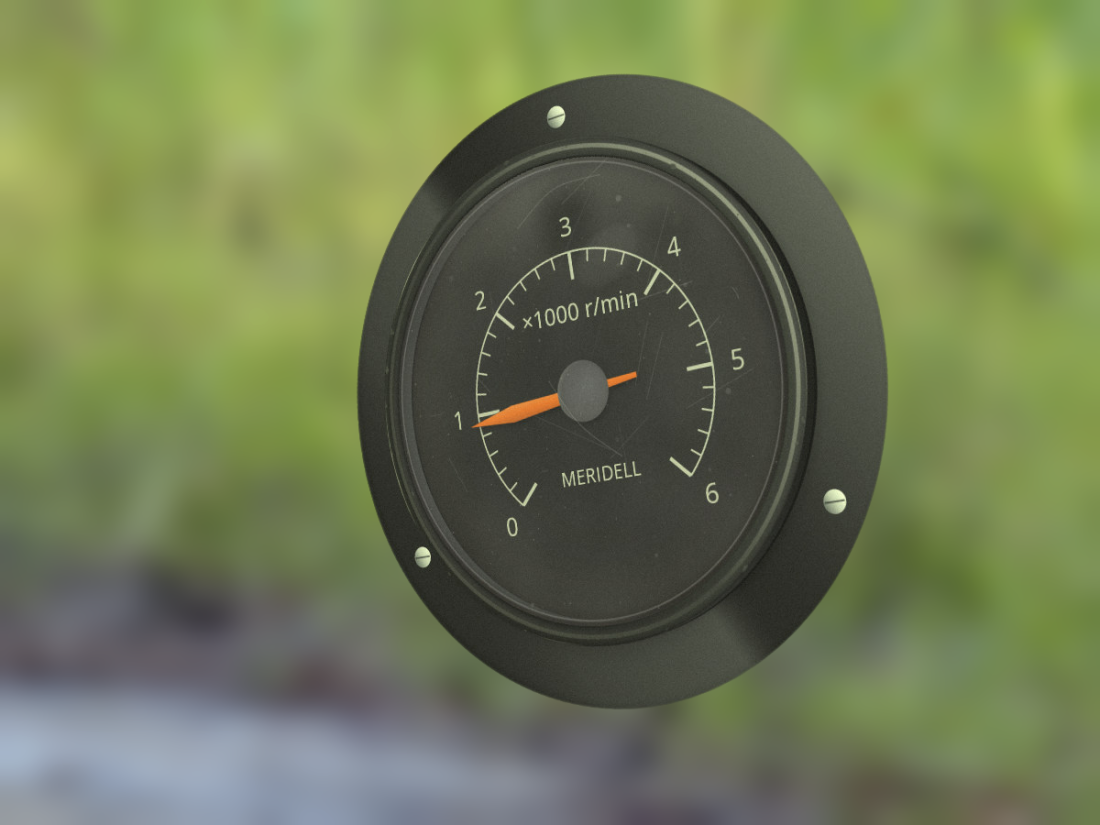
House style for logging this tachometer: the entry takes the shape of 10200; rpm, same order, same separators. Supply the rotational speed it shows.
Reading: 900; rpm
